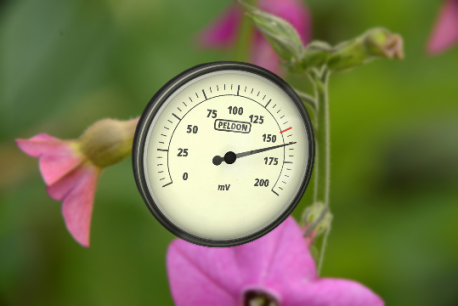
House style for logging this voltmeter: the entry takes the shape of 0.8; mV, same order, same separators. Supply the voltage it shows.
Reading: 160; mV
